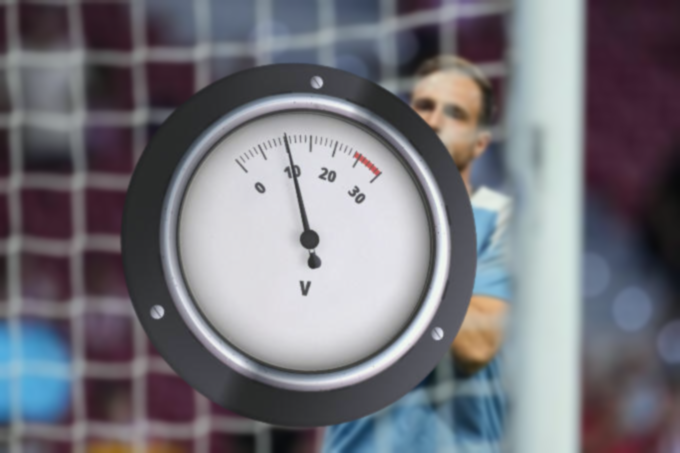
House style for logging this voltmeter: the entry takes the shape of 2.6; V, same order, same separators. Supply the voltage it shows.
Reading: 10; V
